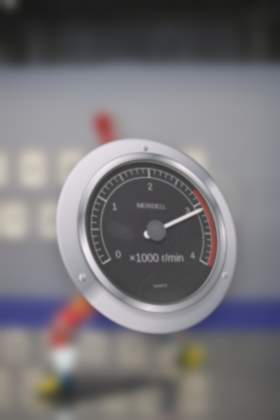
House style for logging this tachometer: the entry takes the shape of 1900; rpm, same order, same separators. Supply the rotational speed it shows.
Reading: 3100; rpm
